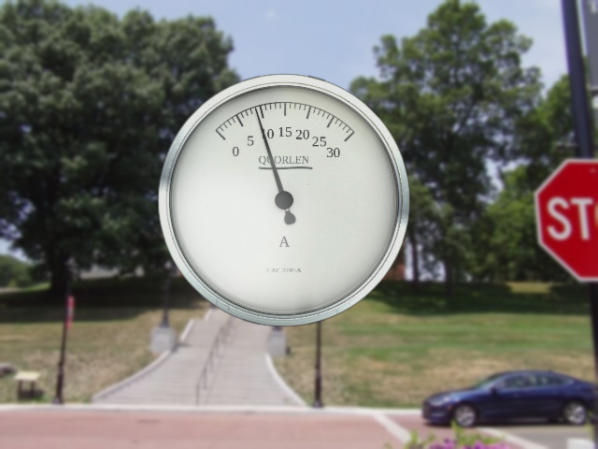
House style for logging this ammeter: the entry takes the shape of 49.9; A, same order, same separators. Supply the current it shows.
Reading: 9; A
